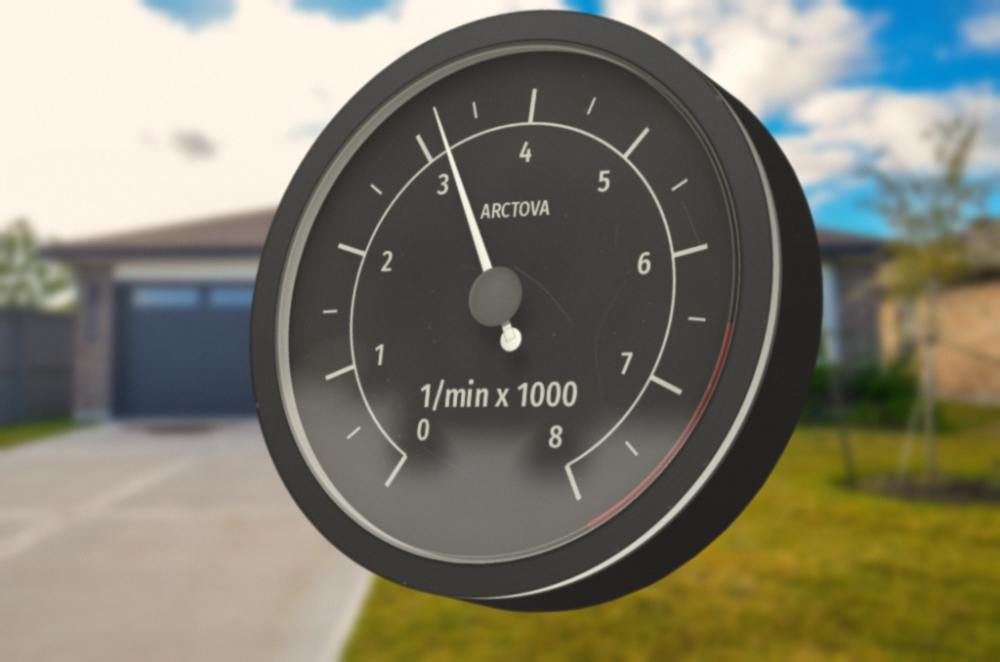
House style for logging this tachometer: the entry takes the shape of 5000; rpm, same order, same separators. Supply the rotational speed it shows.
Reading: 3250; rpm
